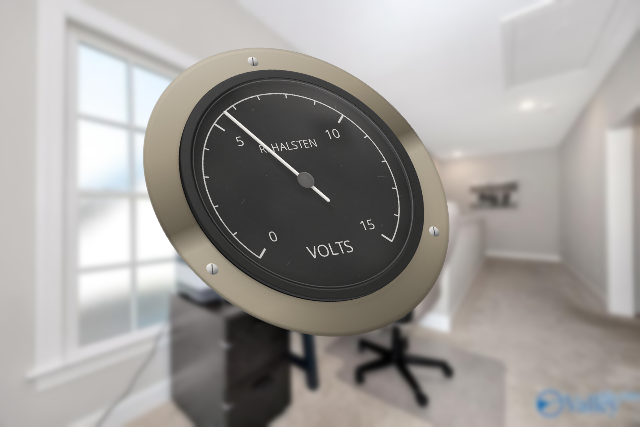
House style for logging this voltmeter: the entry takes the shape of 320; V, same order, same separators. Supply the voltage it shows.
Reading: 5.5; V
